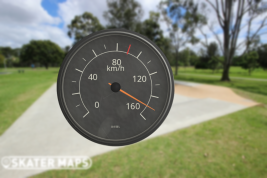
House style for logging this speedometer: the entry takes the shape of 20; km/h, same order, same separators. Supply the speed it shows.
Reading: 150; km/h
